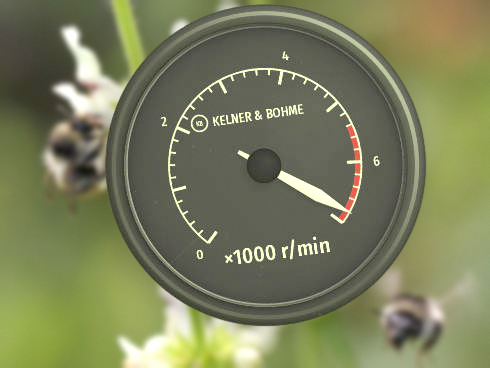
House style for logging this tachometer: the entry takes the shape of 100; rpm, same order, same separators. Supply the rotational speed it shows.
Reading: 6800; rpm
